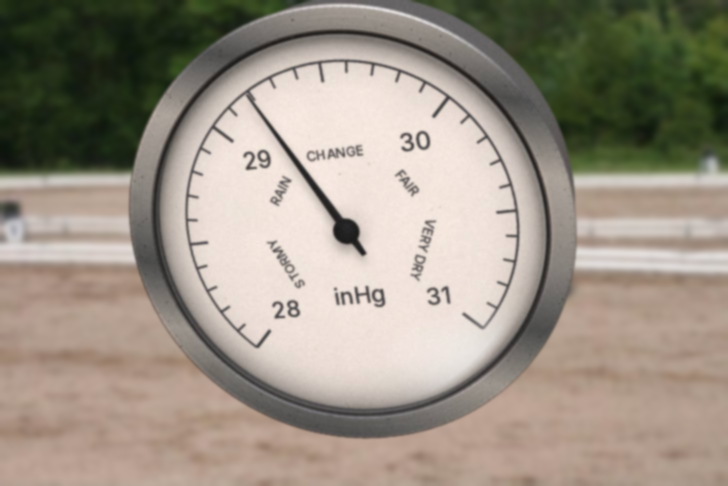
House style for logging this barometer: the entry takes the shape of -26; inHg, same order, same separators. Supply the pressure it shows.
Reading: 29.2; inHg
